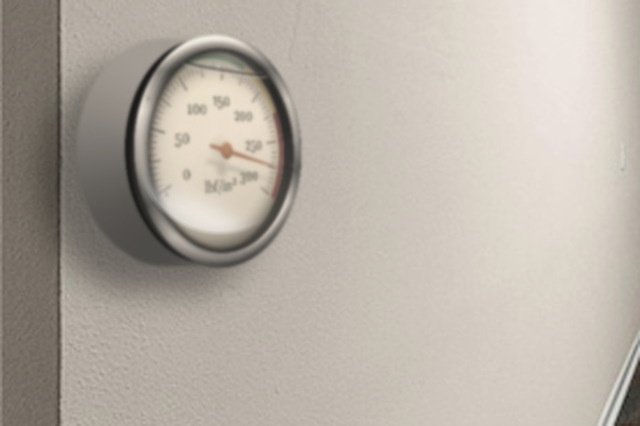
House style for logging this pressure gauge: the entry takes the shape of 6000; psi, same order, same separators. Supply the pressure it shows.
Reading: 275; psi
